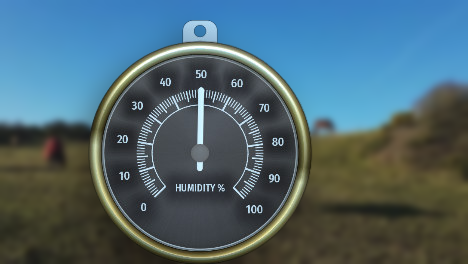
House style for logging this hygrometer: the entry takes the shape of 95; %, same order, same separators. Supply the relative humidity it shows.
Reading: 50; %
